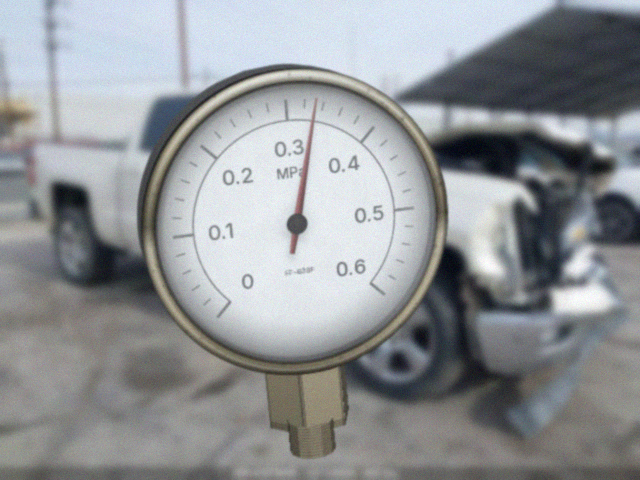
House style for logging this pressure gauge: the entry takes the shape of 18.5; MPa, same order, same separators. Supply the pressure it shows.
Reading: 0.33; MPa
